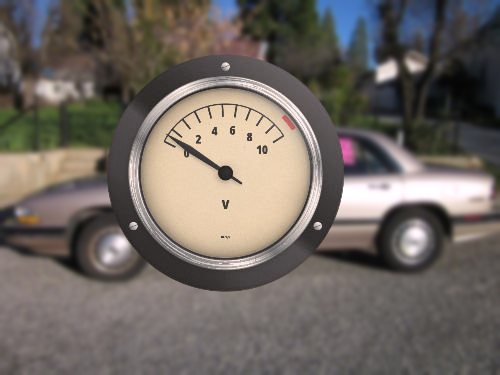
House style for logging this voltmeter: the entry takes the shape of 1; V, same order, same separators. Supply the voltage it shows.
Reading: 0.5; V
